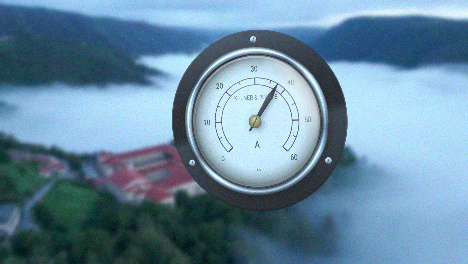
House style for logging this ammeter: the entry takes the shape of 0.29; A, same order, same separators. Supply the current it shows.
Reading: 37.5; A
